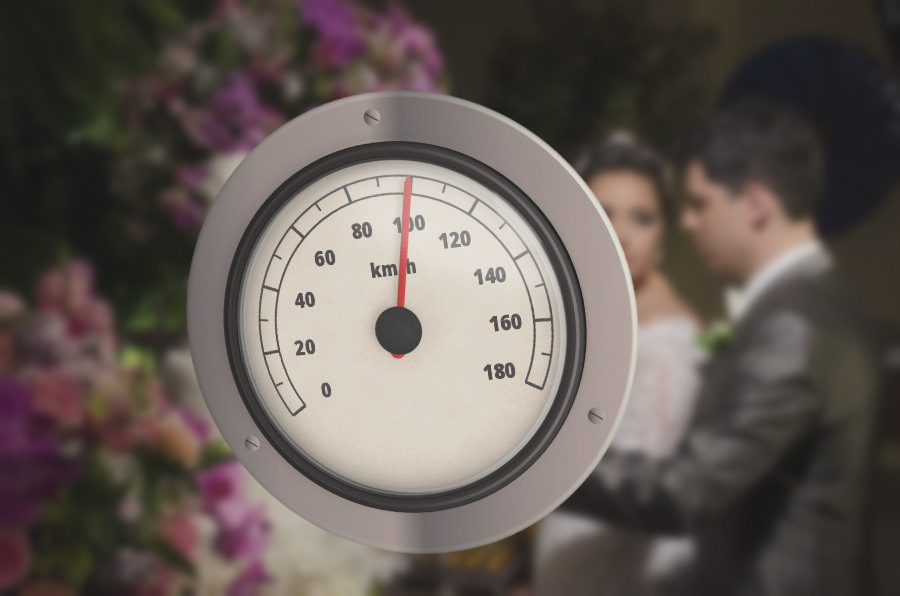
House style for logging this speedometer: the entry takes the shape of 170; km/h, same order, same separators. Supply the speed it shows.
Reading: 100; km/h
